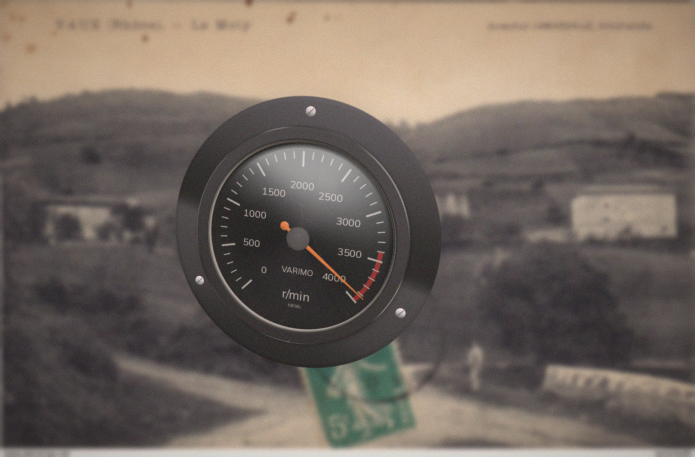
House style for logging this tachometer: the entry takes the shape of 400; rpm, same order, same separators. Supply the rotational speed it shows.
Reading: 3900; rpm
